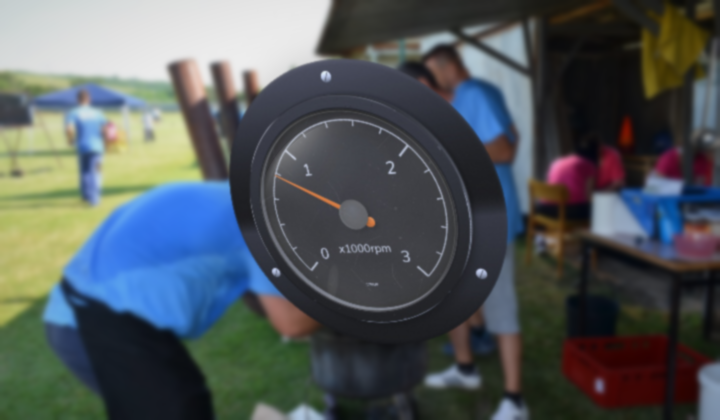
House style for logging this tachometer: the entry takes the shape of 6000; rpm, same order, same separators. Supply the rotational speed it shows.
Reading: 800; rpm
